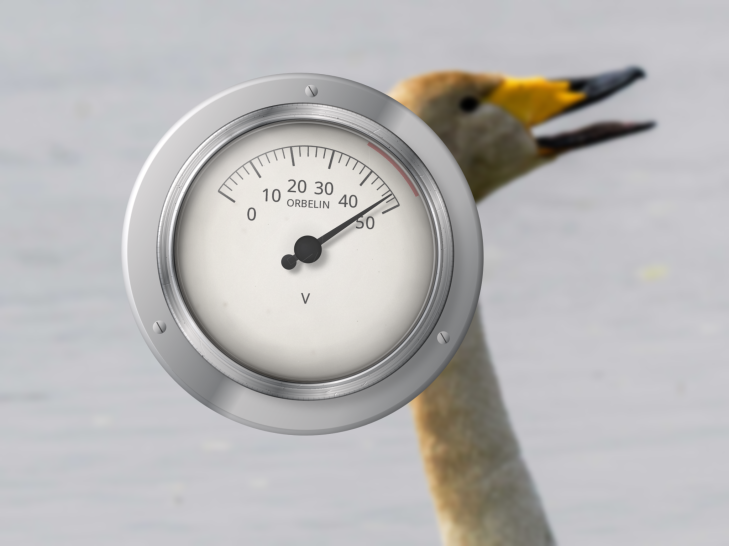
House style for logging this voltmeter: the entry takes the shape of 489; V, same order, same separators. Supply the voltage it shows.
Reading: 47; V
